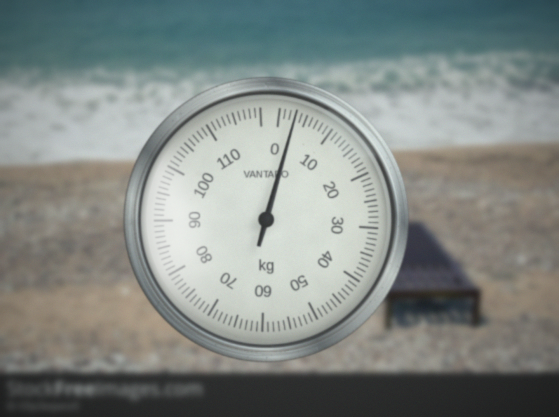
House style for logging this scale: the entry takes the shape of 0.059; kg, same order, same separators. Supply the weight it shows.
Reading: 3; kg
